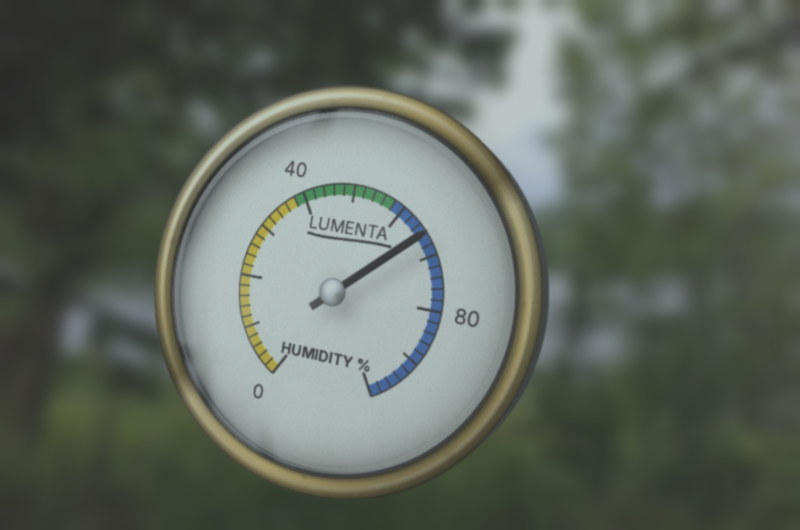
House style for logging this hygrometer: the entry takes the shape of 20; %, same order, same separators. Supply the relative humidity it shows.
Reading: 66; %
